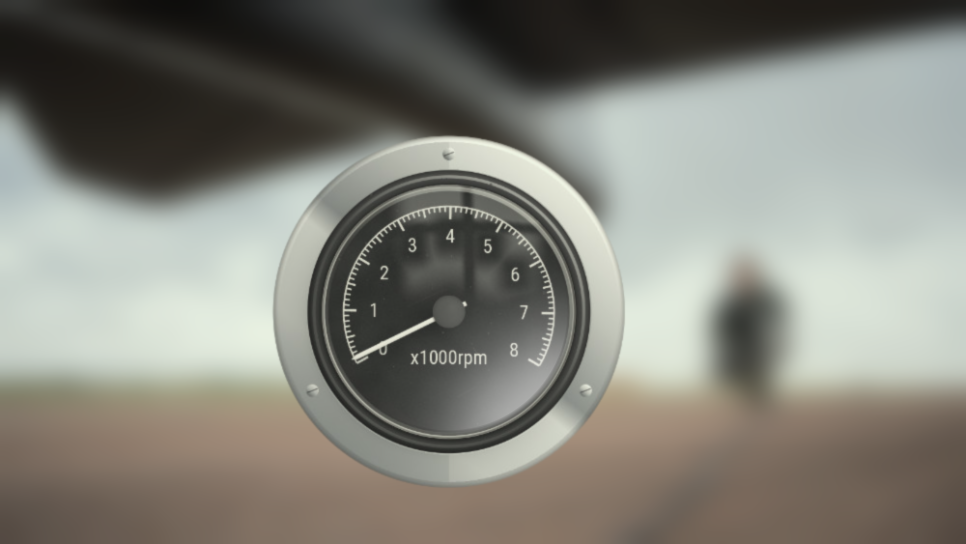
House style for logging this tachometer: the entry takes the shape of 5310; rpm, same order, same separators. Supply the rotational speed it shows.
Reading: 100; rpm
